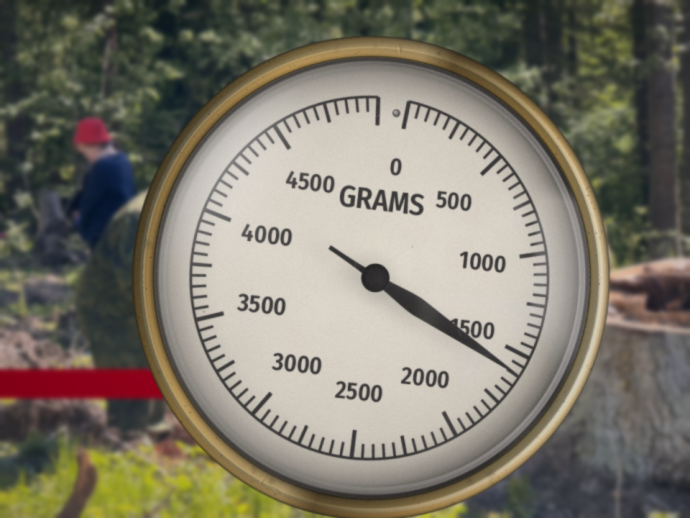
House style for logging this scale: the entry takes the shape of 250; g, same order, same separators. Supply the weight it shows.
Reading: 1600; g
